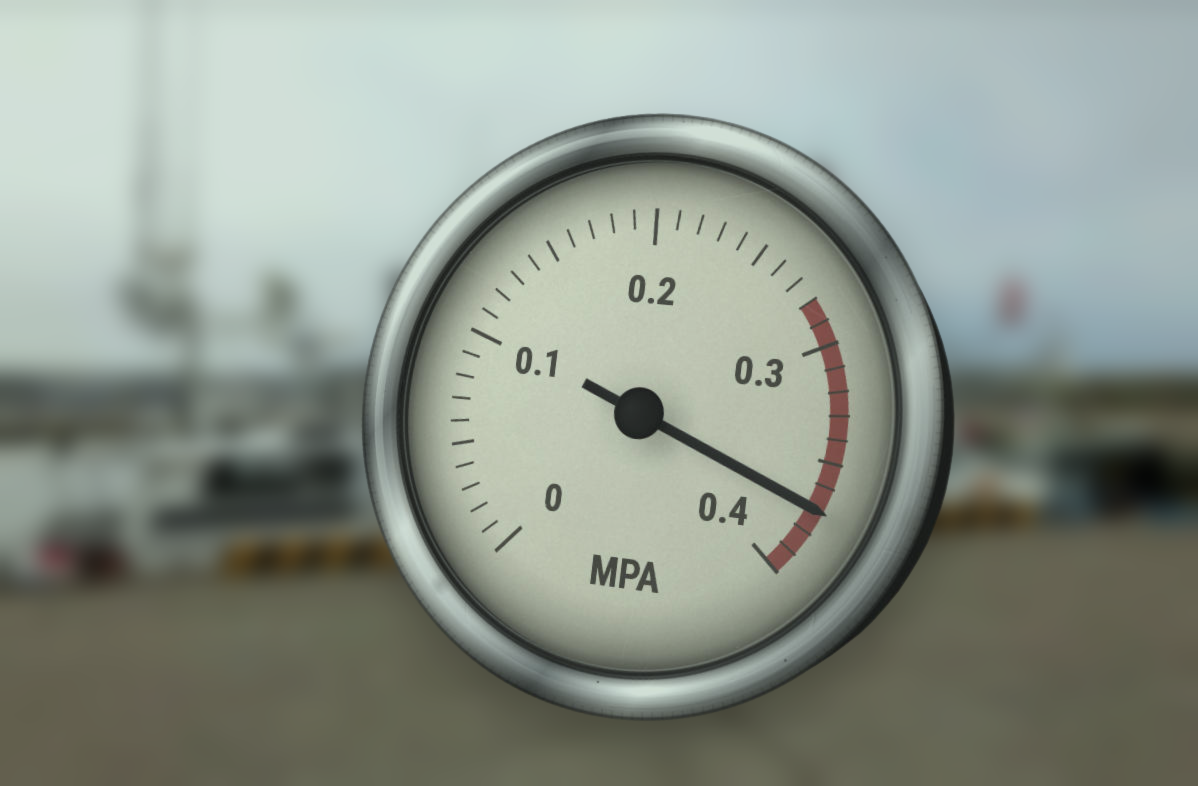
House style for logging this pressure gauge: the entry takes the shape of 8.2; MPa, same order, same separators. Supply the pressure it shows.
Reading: 0.37; MPa
